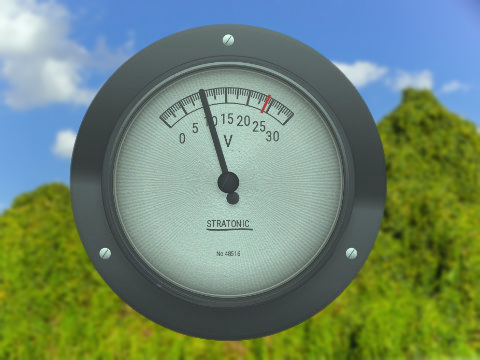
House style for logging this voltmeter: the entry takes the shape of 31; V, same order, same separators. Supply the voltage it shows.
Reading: 10; V
